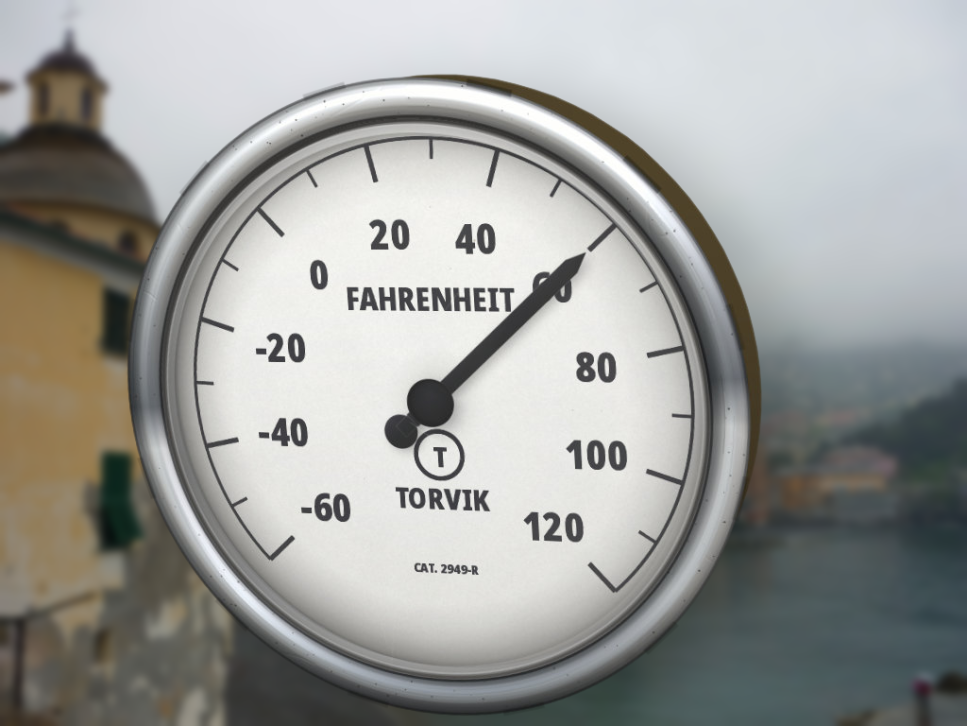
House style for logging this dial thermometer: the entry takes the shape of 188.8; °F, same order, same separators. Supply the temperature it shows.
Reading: 60; °F
